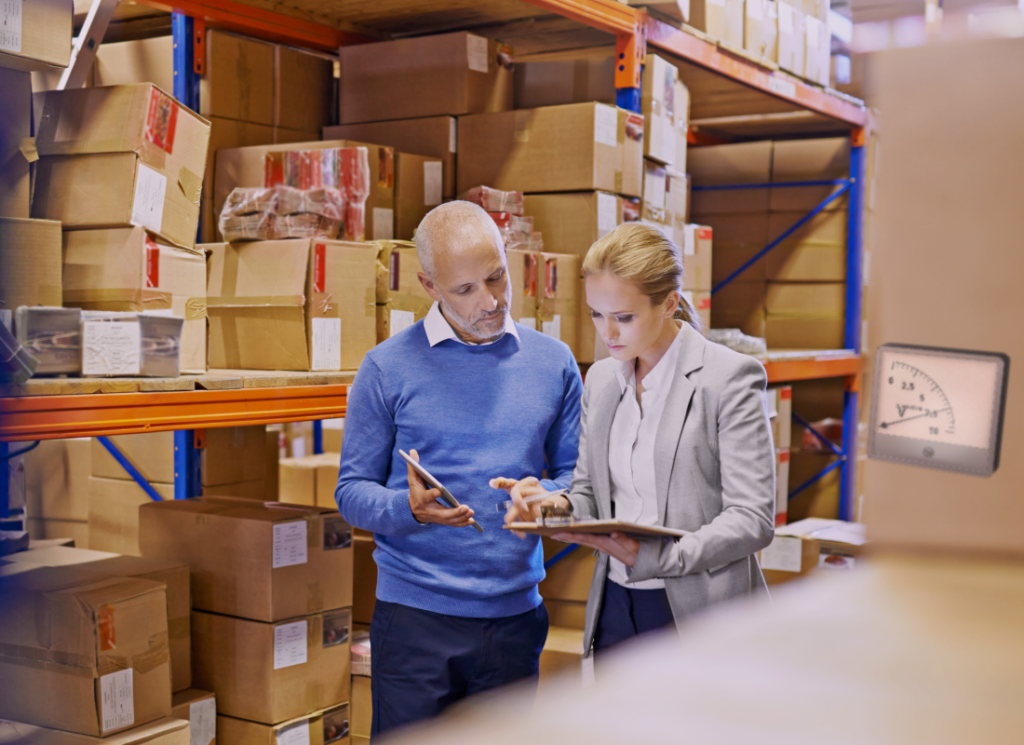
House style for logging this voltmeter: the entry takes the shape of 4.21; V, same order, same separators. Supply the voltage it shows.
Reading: 7.5; V
